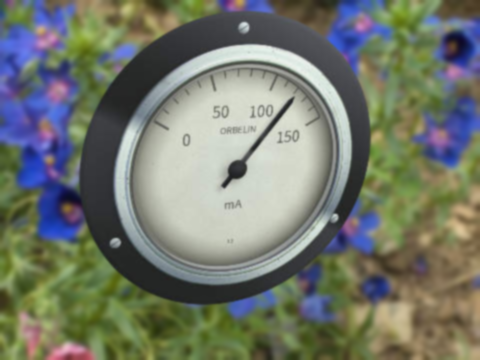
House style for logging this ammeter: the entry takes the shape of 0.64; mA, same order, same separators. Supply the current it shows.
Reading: 120; mA
